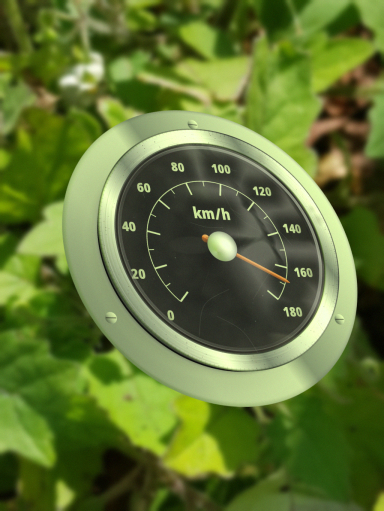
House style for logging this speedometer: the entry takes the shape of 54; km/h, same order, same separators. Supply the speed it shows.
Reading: 170; km/h
